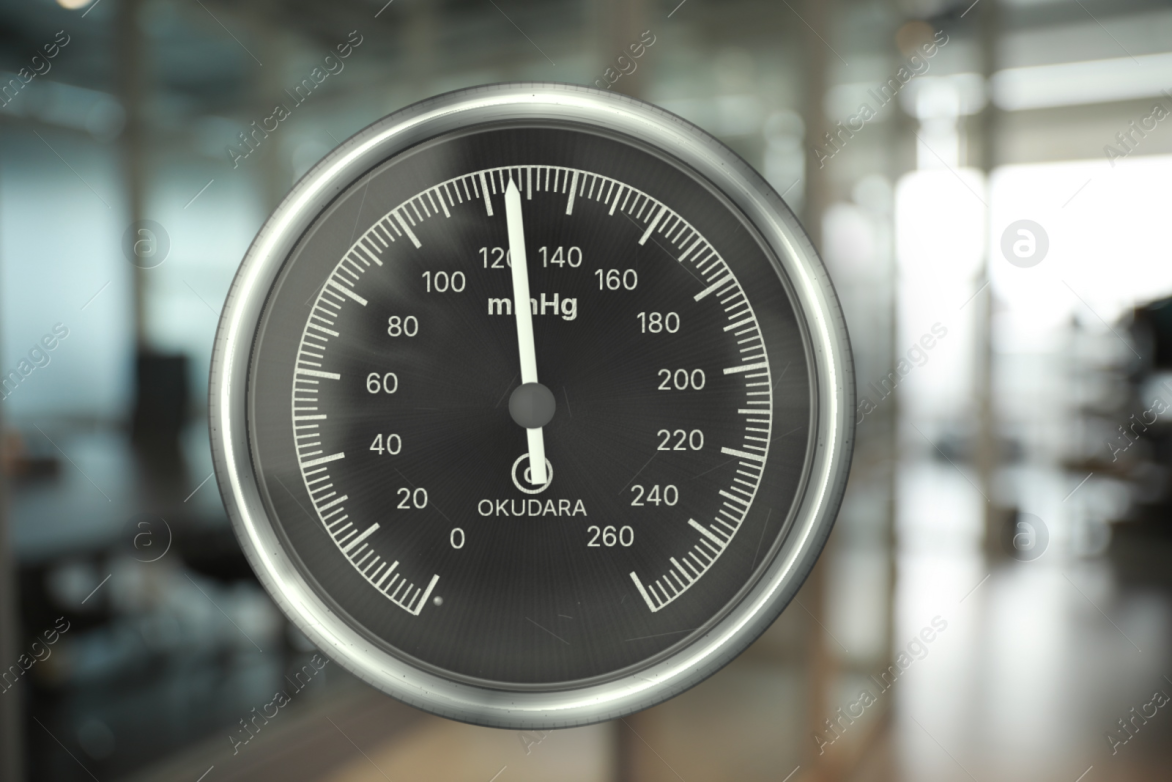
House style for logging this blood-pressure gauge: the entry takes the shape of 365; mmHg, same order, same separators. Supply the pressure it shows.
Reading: 126; mmHg
